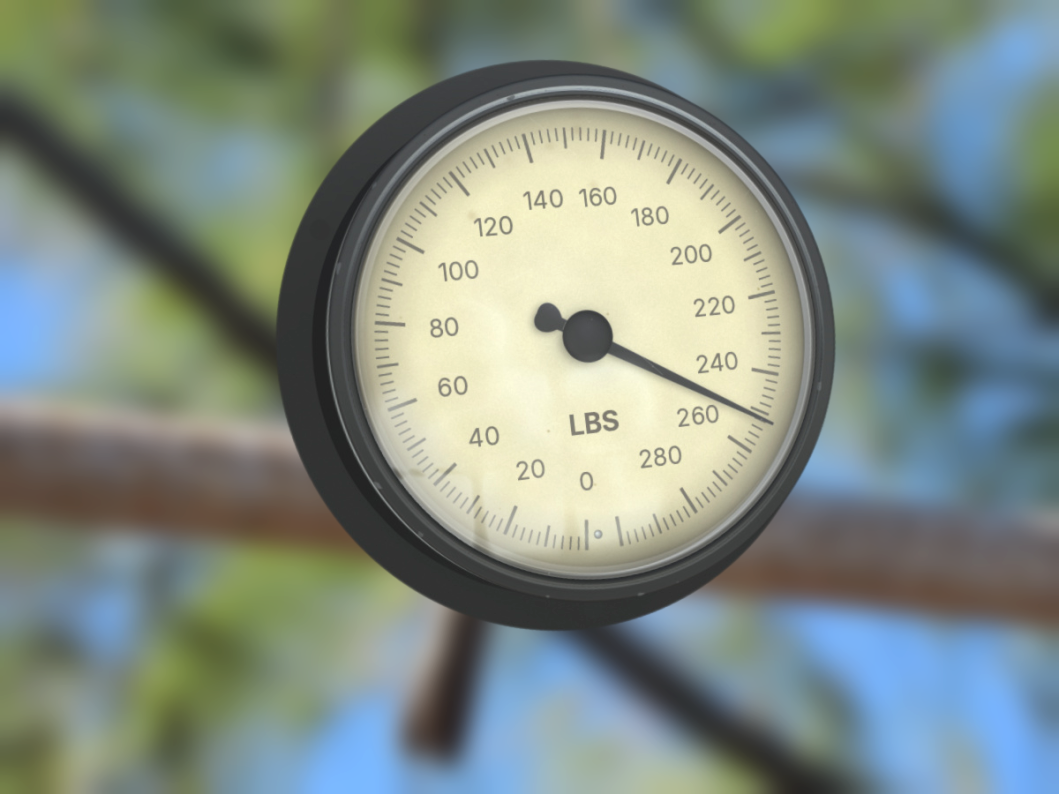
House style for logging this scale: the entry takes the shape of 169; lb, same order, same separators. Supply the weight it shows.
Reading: 252; lb
